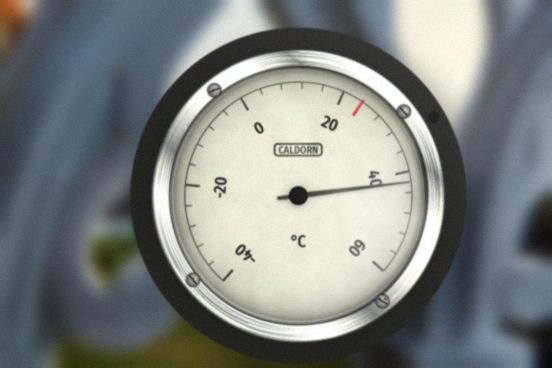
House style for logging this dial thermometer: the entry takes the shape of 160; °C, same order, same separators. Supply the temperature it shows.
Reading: 42; °C
